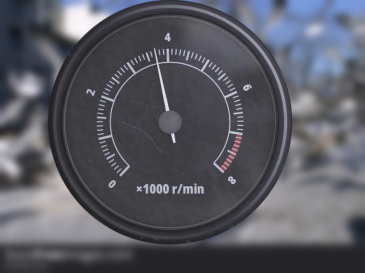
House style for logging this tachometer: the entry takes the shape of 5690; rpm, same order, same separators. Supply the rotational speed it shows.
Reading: 3700; rpm
